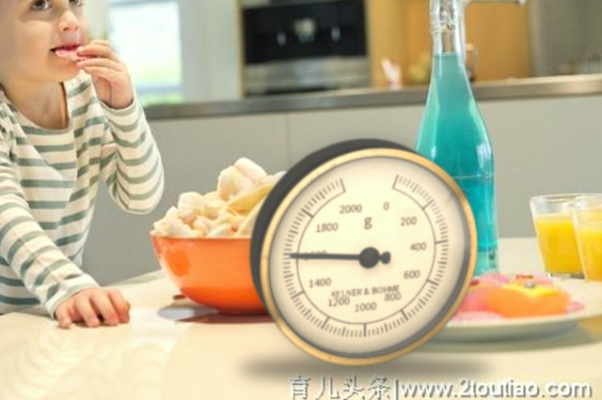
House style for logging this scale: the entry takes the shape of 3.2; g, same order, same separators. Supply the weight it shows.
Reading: 1600; g
